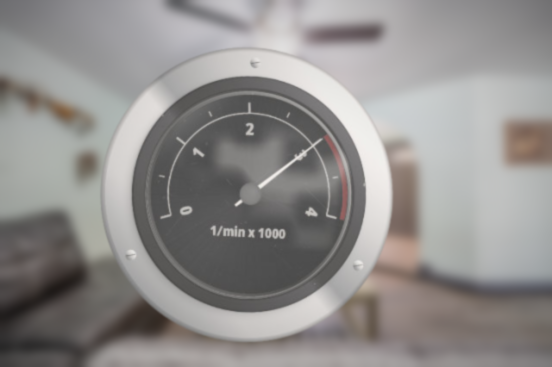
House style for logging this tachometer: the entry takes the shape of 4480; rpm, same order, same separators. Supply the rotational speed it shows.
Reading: 3000; rpm
